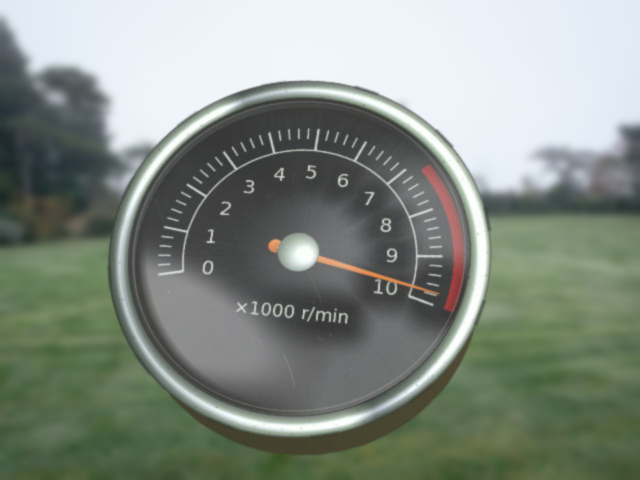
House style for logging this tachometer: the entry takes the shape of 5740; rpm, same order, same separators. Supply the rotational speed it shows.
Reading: 9800; rpm
